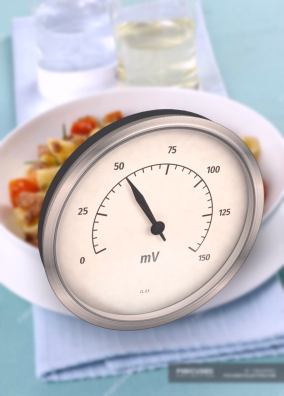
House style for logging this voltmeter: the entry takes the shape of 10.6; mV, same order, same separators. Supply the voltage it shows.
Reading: 50; mV
